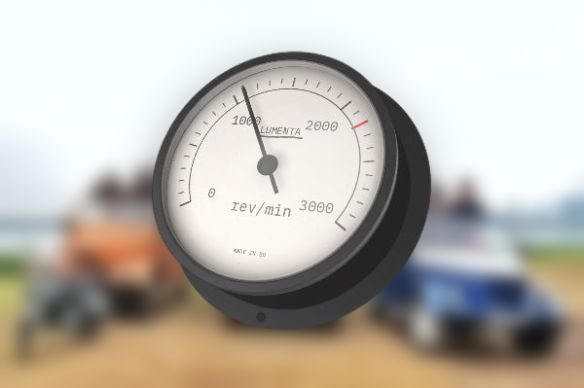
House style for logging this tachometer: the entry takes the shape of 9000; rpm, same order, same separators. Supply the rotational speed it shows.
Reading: 1100; rpm
